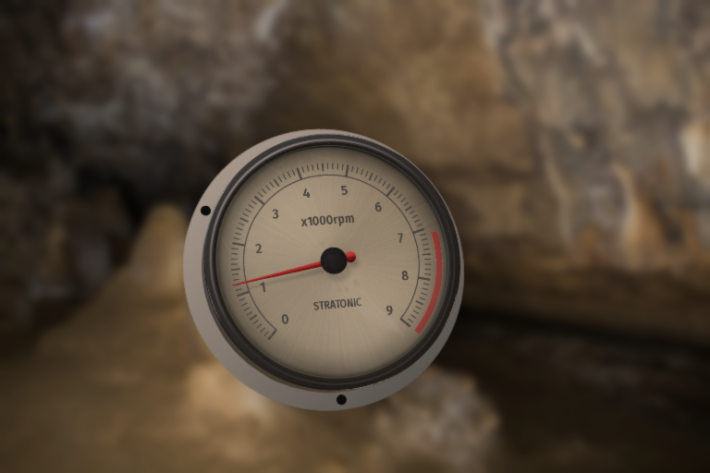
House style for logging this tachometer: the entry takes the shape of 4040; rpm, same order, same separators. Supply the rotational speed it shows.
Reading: 1200; rpm
